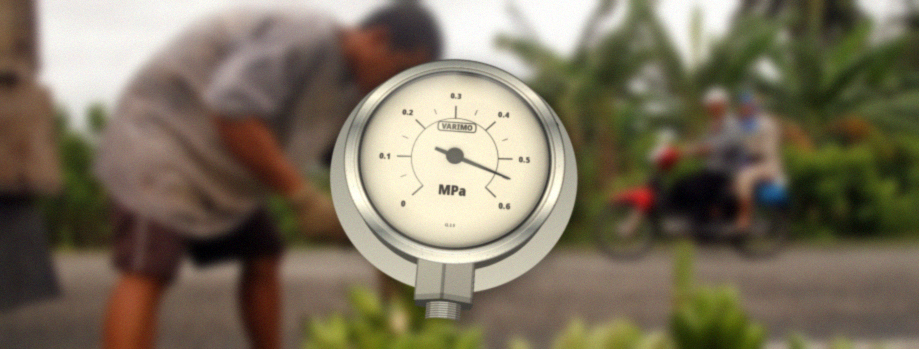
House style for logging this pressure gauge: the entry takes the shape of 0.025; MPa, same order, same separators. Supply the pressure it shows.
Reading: 0.55; MPa
